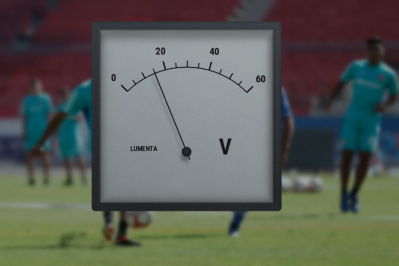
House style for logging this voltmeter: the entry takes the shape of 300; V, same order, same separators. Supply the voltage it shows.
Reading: 15; V
